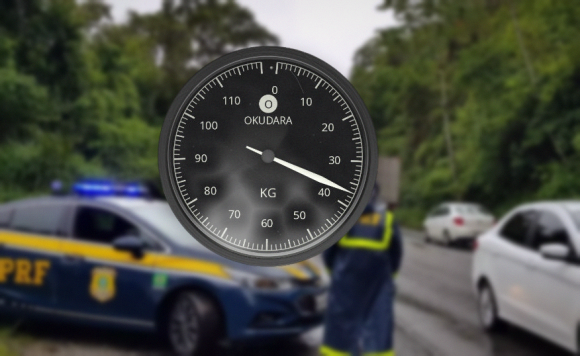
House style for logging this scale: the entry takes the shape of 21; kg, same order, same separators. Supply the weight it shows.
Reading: 37; kg
